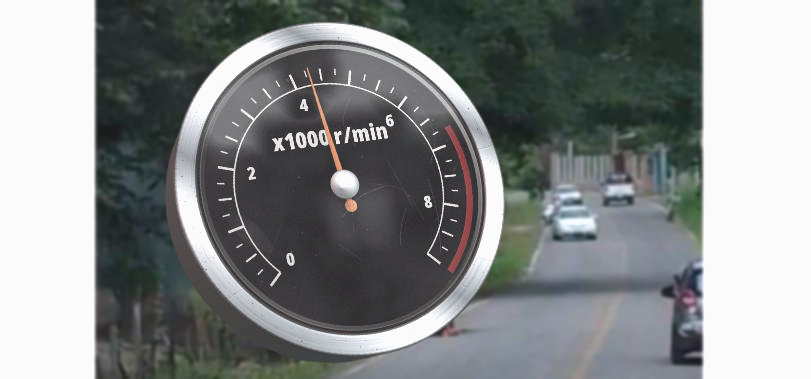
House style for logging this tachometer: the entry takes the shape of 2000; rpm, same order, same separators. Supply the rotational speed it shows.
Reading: 4250; rpm
